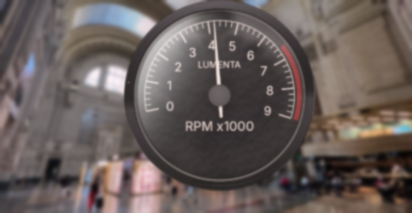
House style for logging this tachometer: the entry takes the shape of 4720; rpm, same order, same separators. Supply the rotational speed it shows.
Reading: 4200; rpm
